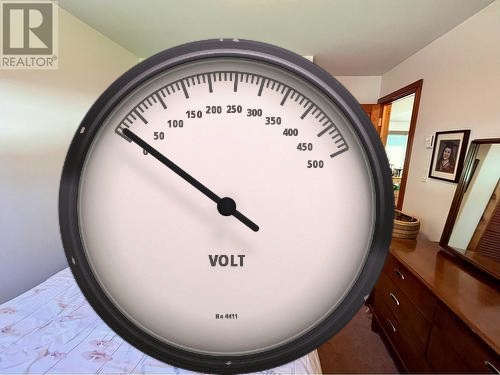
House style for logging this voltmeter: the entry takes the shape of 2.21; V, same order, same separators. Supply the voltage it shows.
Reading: 10; V
